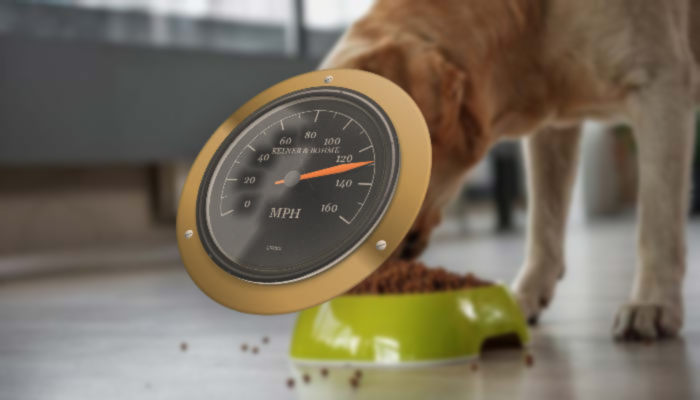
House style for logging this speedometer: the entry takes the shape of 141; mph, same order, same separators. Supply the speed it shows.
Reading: 130; mph
